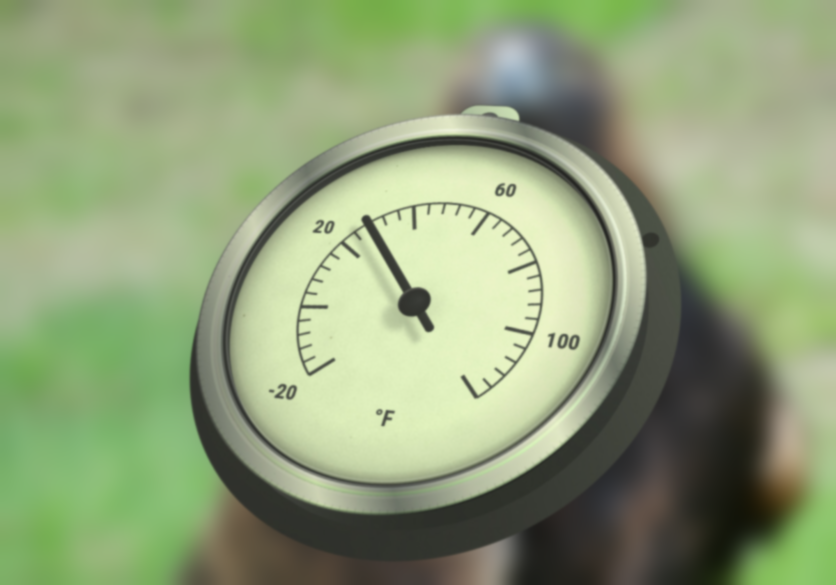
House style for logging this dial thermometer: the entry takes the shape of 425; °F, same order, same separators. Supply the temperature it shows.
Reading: 28; °F
